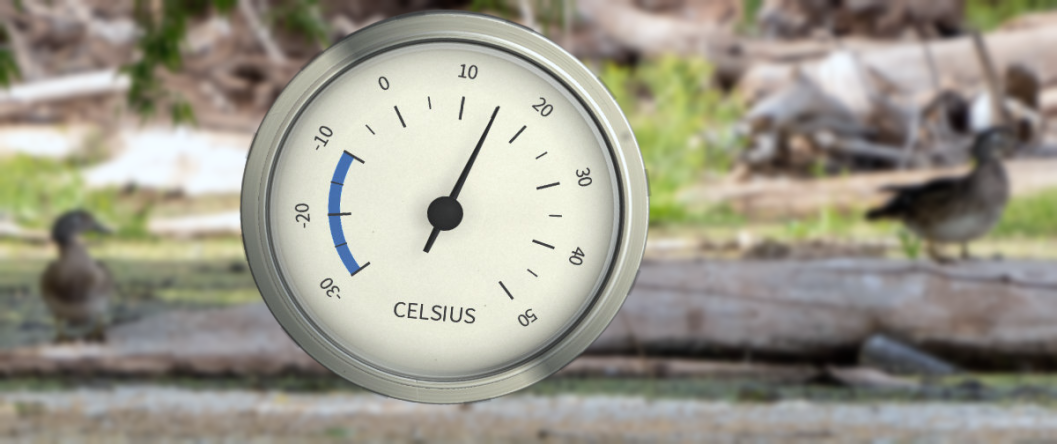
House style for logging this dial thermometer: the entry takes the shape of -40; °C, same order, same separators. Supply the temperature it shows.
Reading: 15; °C
